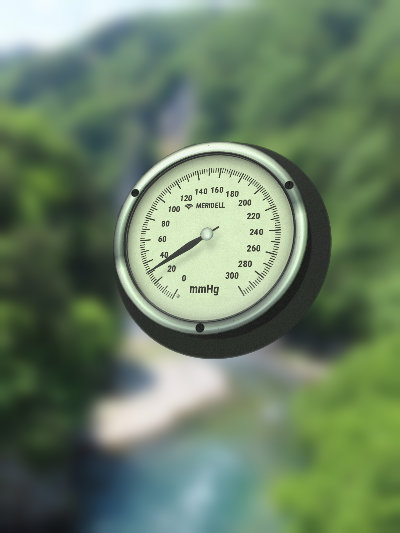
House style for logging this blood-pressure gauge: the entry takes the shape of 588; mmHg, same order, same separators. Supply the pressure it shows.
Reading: 30; mmHg
